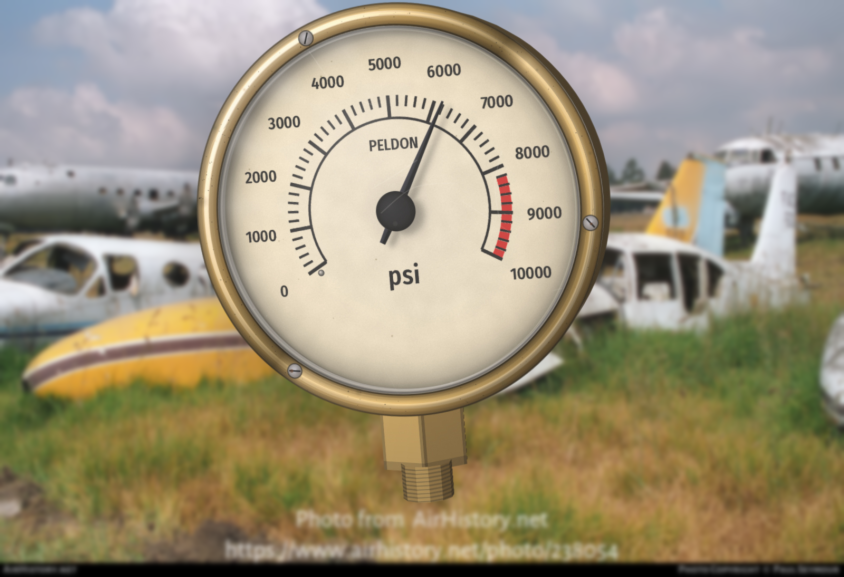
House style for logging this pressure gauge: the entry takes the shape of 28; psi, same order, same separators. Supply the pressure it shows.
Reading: 6200; psi
